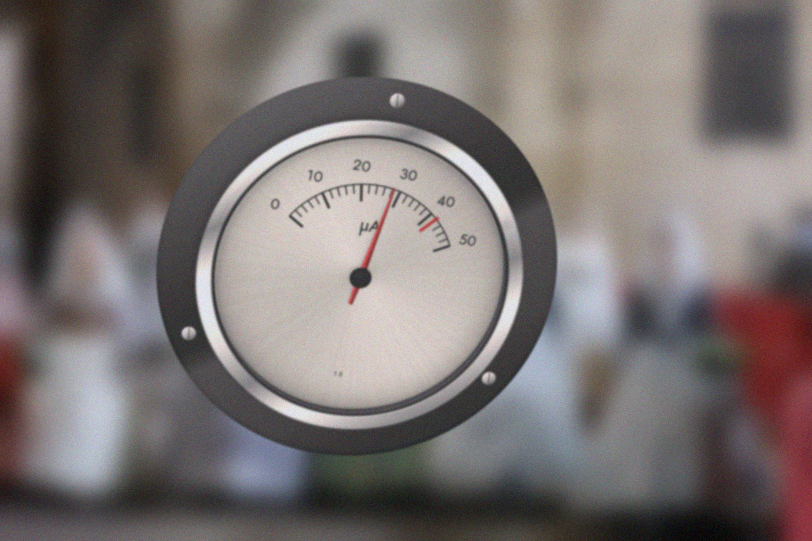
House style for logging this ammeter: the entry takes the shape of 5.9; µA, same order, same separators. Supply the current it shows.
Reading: 28; µA
